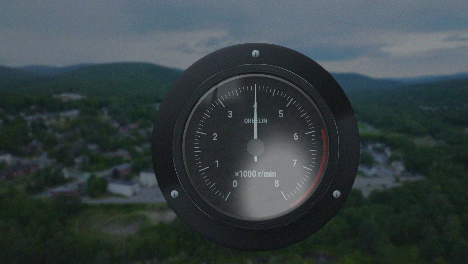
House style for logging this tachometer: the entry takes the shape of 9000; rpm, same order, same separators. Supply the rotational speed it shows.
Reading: 4000; rpm
